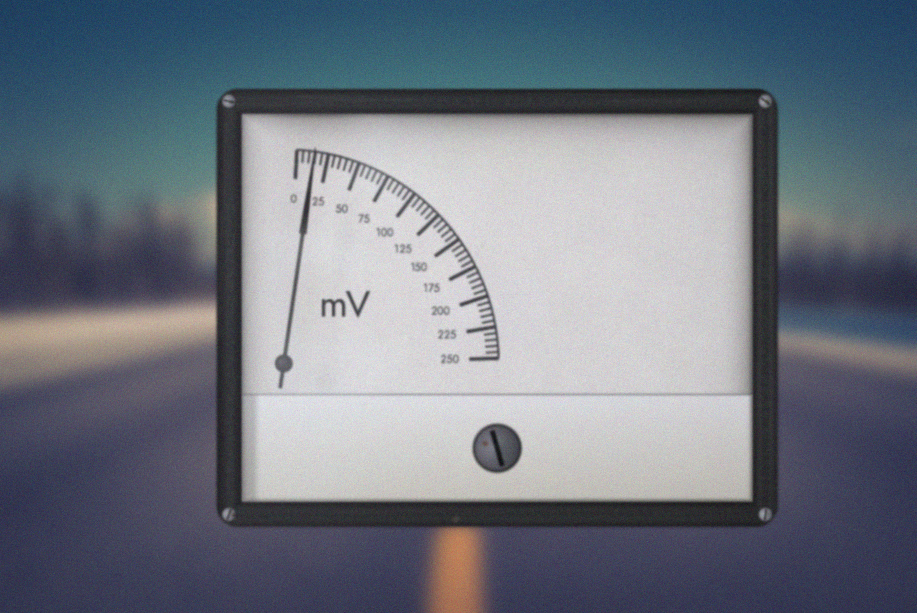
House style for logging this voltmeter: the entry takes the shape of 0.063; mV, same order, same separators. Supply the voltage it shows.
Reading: 15; mV
